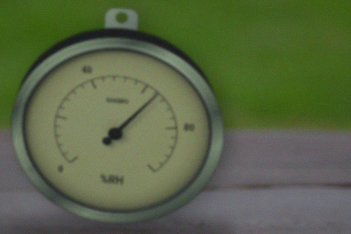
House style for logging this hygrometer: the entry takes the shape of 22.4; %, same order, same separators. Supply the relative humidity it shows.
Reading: 64; %
